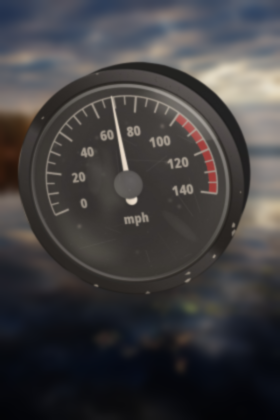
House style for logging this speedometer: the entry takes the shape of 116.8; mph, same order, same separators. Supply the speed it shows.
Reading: 70; mph
